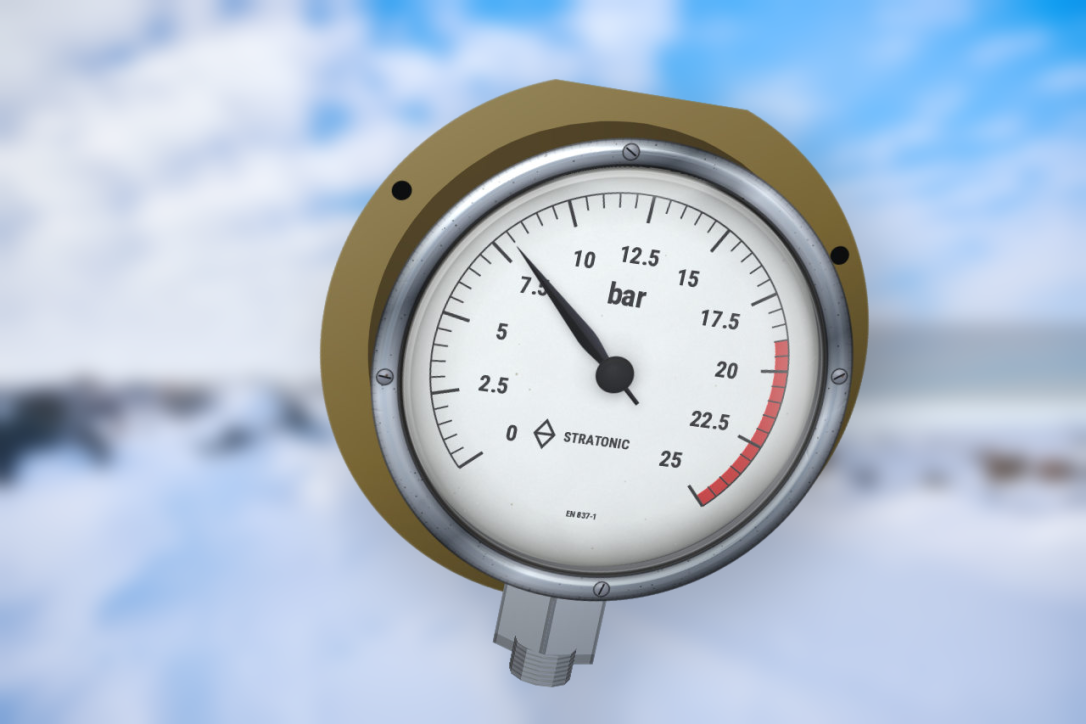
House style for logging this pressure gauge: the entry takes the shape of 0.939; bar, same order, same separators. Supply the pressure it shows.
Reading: 8; bar
